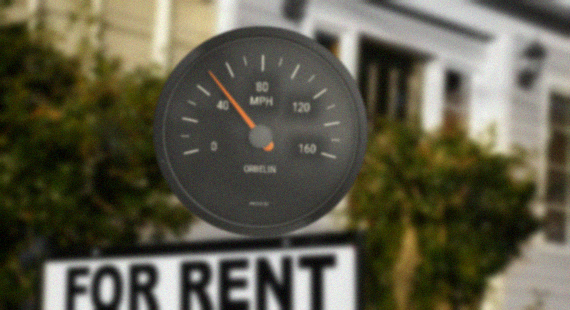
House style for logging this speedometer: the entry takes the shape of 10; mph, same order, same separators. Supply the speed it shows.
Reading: 50; mph
